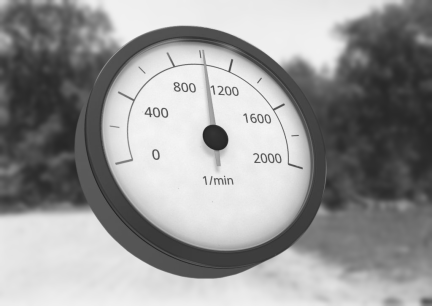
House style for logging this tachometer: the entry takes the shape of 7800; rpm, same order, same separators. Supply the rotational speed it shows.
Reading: 1000; rpm
